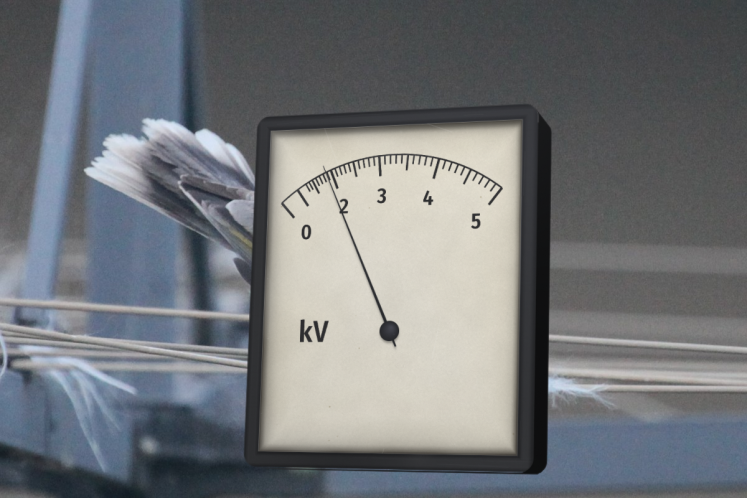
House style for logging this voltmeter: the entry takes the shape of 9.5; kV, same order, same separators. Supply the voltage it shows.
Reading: 1.9; kV
